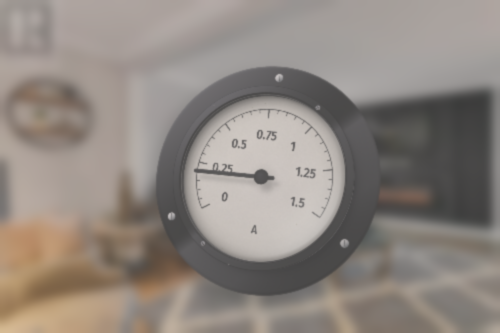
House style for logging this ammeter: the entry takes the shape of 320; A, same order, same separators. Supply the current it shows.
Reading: 0.2; A
